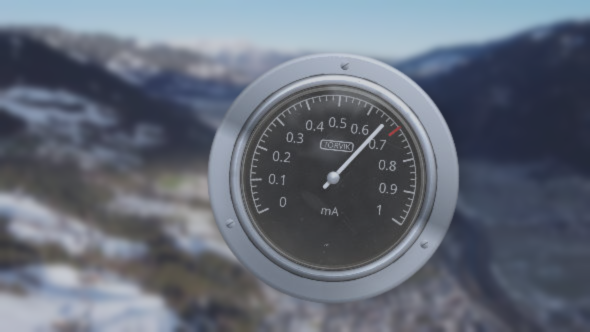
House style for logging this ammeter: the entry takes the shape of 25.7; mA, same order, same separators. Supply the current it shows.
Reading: 0.66; mA
